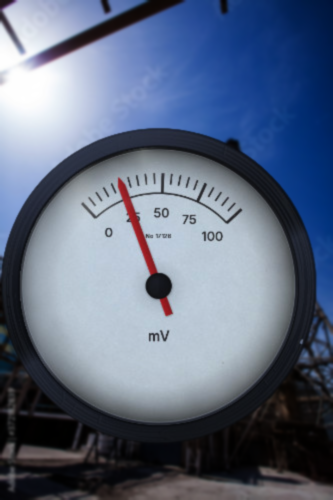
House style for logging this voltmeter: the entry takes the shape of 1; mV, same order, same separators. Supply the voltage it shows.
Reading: 25; mV
